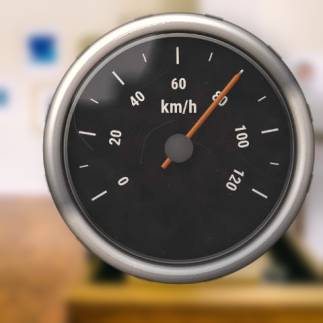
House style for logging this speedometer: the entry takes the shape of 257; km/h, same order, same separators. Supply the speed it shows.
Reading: 80; km/h
